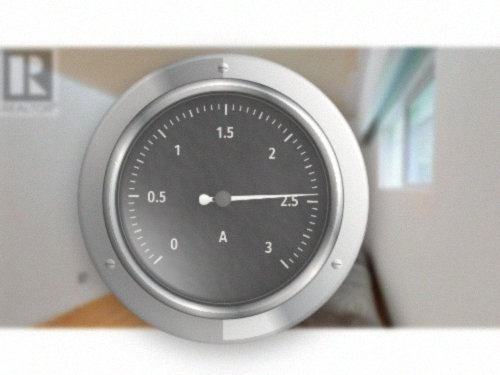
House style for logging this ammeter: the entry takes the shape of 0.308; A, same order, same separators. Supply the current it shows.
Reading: 2.45; A
